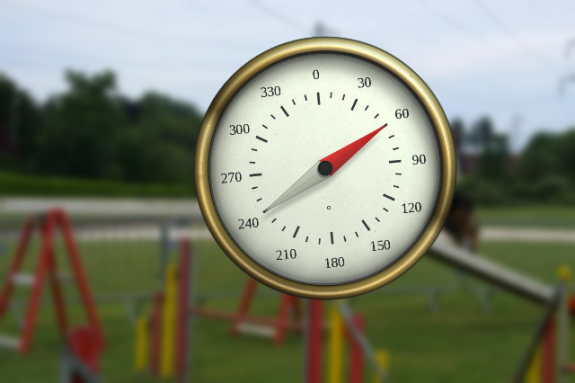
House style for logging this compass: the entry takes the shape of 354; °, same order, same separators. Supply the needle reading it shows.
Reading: 60; °
